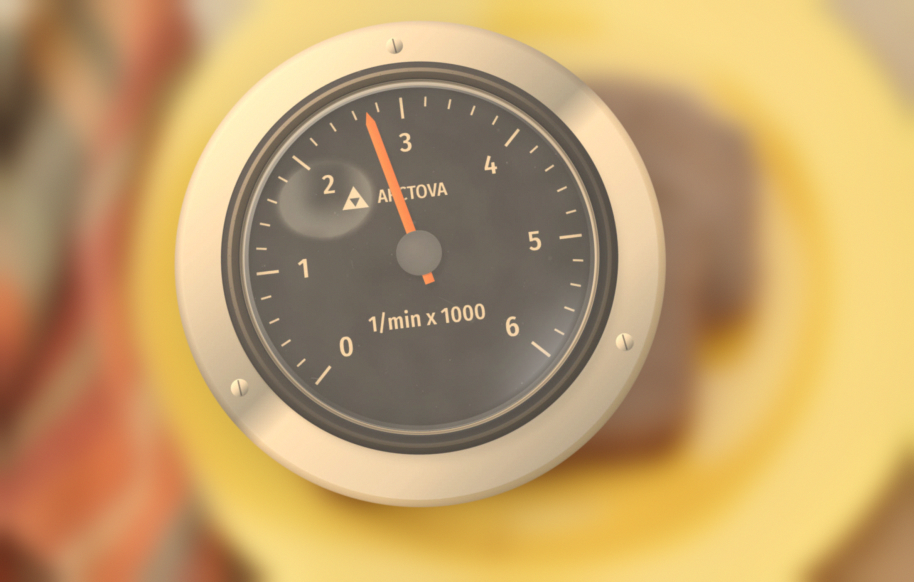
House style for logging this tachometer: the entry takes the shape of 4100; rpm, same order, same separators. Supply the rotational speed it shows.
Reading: 2700; rpm
